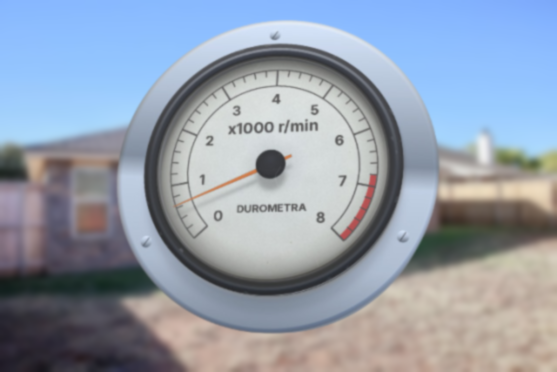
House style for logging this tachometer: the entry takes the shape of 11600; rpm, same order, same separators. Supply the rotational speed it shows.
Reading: 600; rpm
